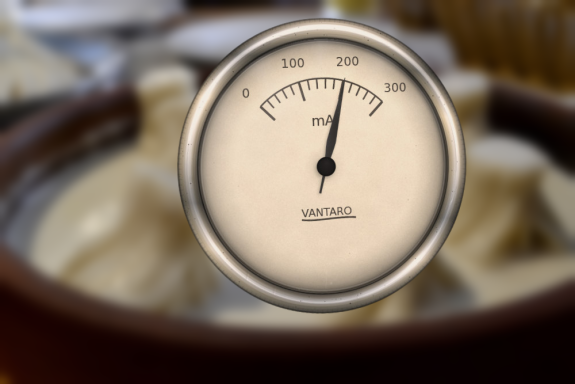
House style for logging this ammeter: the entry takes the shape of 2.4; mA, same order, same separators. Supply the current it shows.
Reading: 200; mA
